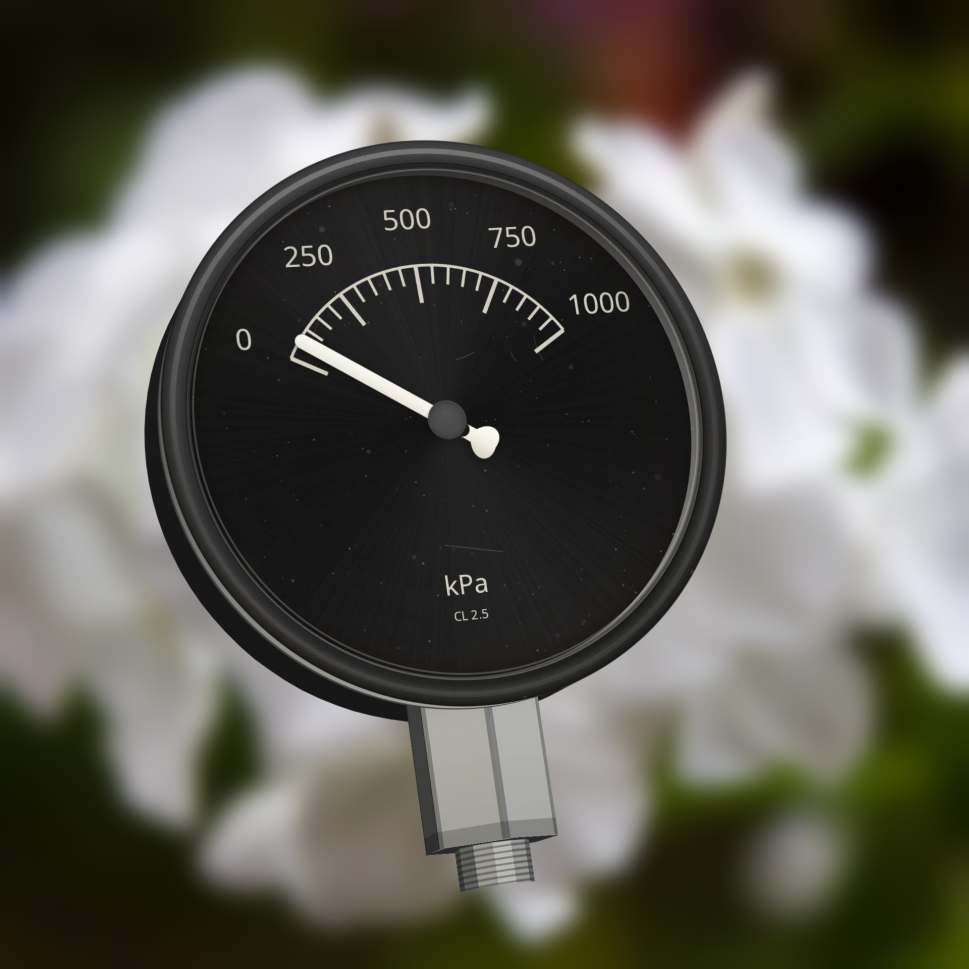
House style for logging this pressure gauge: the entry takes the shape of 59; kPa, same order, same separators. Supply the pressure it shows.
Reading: 50; kPa
